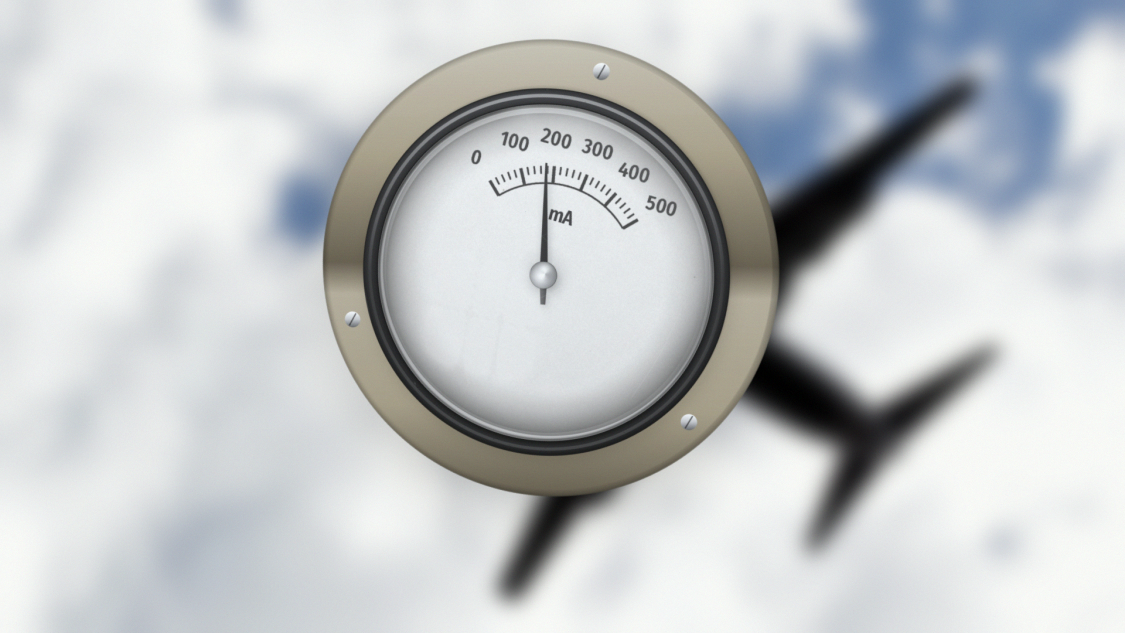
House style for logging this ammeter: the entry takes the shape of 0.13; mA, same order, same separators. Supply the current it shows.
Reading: 180; mA
